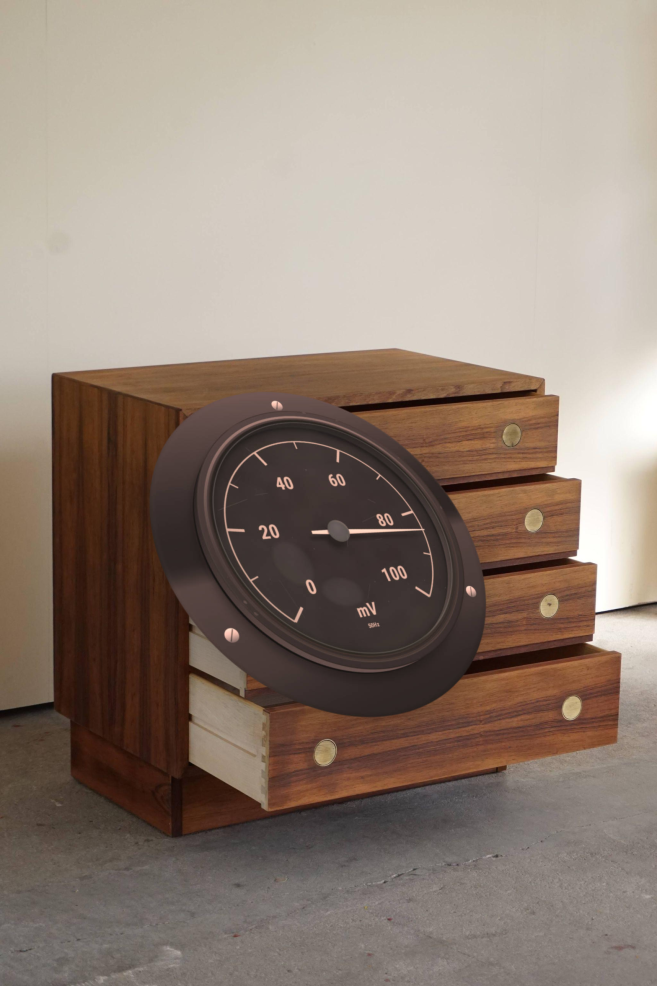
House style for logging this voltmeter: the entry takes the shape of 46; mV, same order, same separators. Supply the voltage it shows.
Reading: 85; mV
